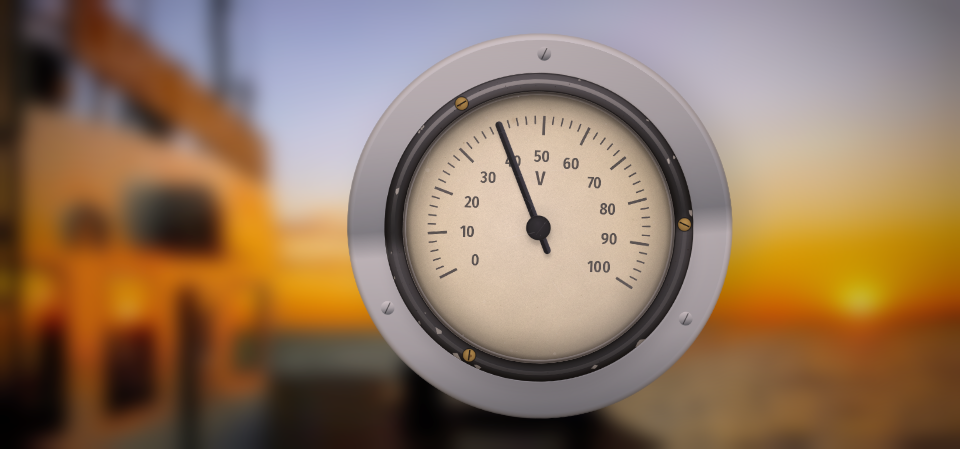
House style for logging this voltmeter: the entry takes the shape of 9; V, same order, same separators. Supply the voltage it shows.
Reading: 40; V
